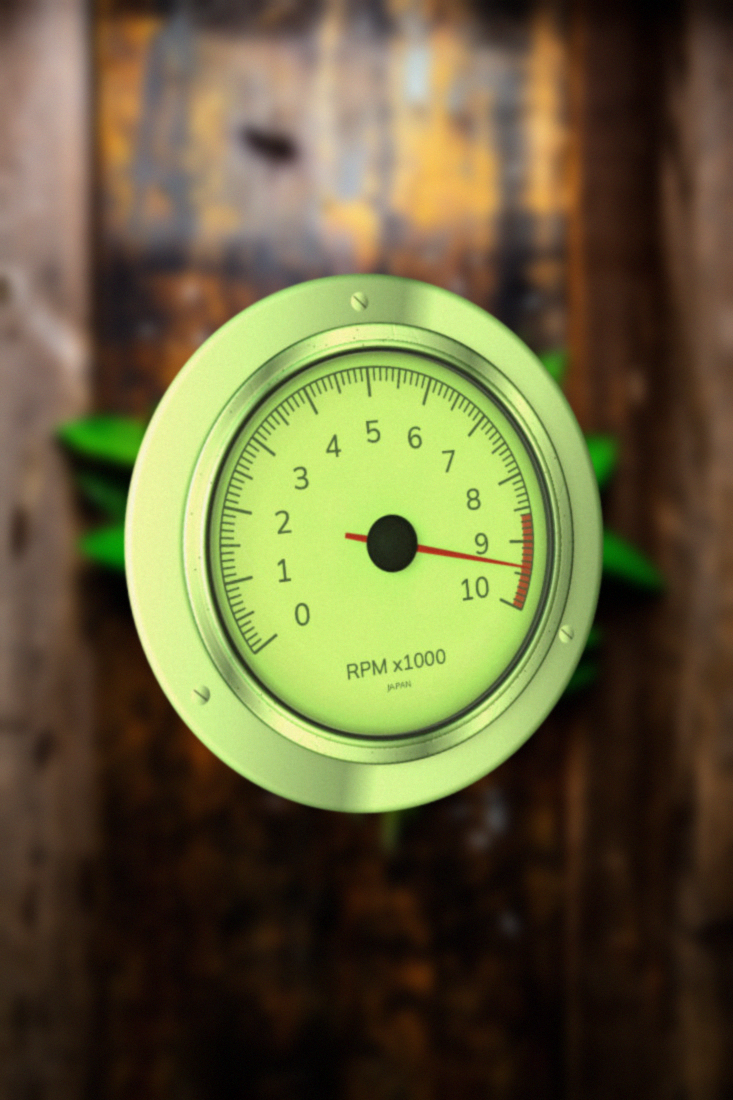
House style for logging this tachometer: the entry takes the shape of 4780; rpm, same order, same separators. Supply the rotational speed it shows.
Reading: 9400; rpm
